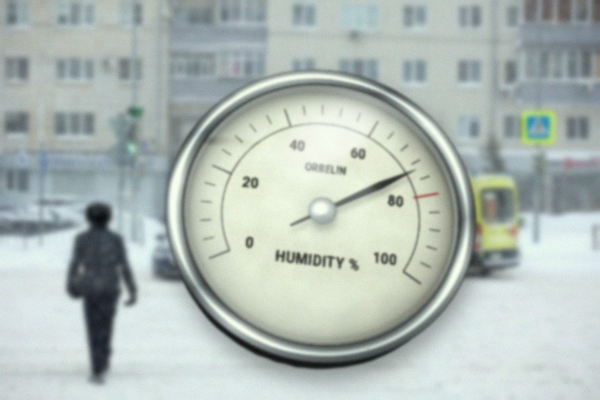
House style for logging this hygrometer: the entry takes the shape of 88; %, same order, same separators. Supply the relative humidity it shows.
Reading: 74; %
